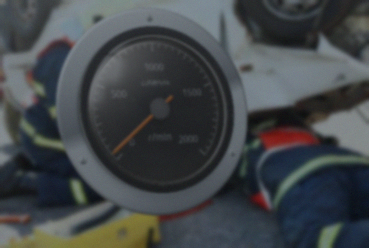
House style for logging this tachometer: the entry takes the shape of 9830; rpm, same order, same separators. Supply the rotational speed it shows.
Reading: 50; rpm
